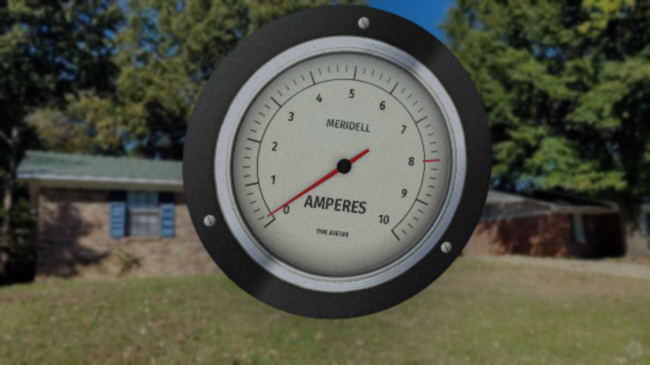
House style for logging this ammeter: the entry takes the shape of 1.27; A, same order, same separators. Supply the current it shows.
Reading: 0.2; A
